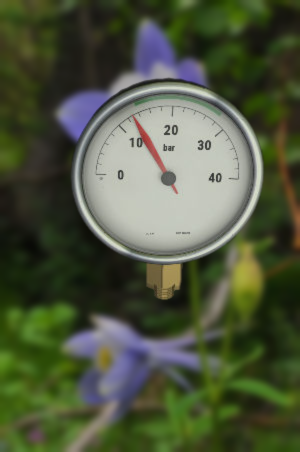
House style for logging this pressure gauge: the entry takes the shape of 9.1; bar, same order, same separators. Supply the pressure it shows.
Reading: 13; bar
